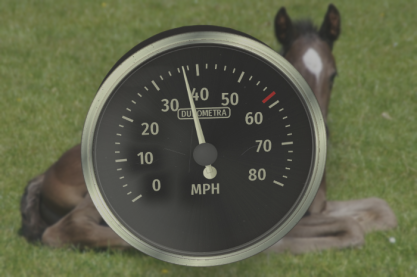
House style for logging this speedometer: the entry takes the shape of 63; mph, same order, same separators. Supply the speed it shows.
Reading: 37; mph
